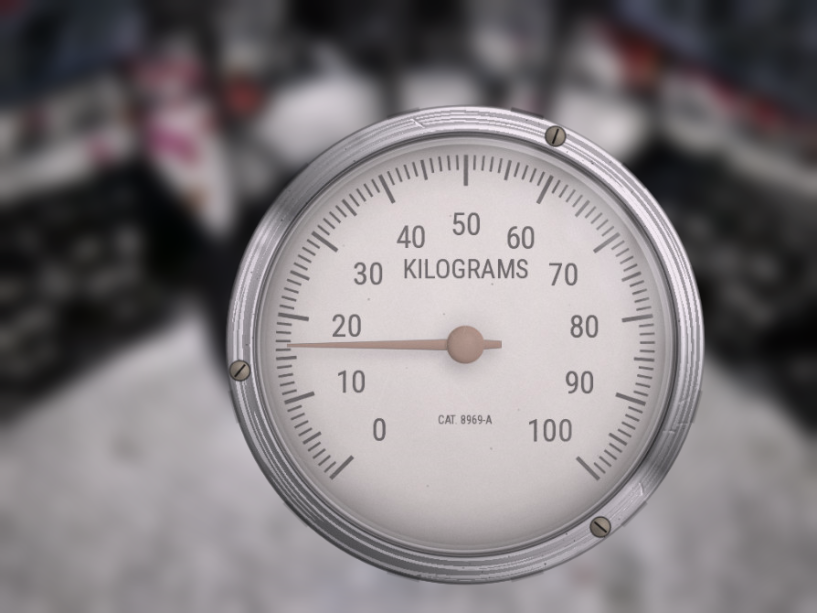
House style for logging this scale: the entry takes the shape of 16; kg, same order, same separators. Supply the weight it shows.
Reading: 16.5; kg
